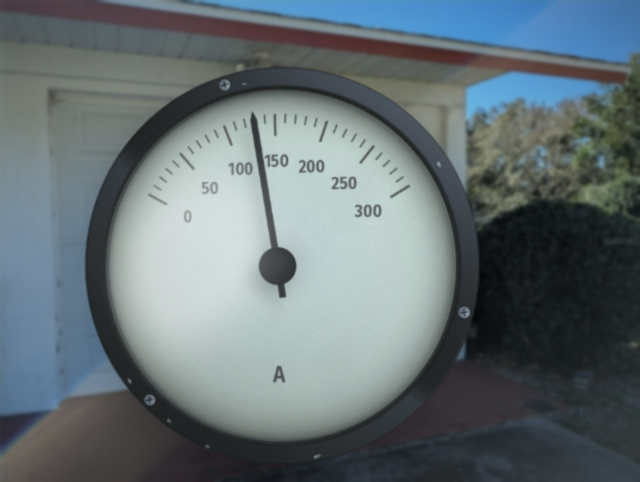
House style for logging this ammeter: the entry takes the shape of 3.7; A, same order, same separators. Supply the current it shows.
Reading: 130; A
